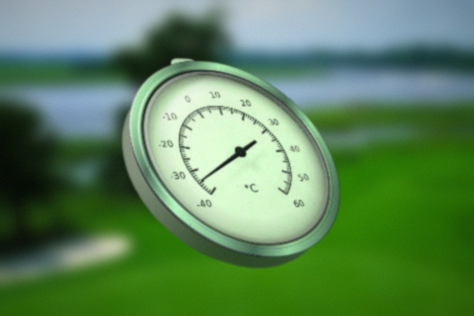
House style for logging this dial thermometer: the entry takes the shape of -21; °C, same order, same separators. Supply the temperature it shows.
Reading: -35; °C
